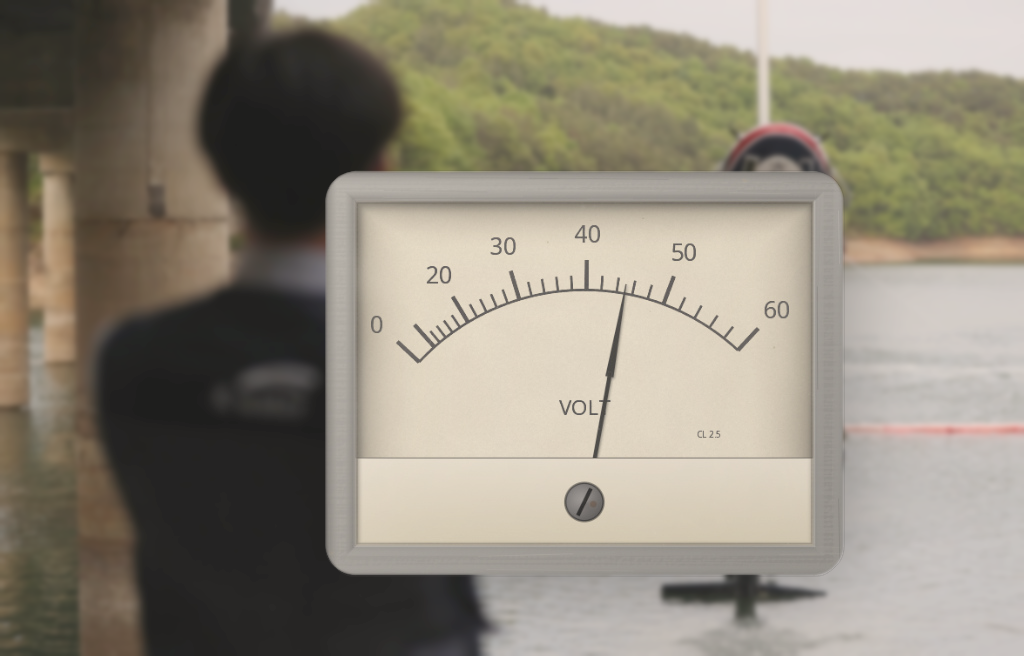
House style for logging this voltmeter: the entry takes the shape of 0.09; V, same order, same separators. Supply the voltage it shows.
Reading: 45; V
